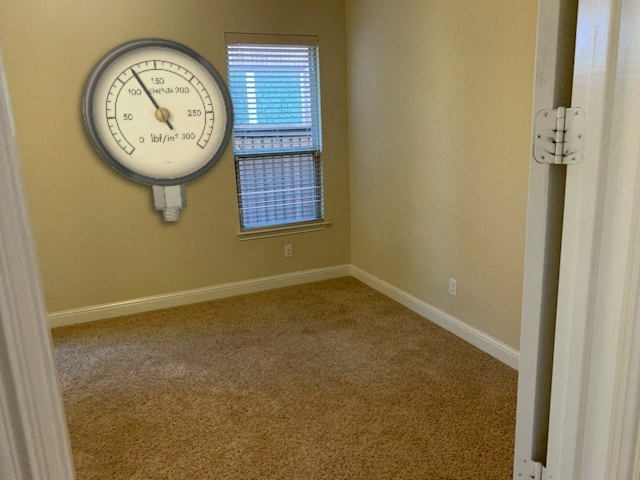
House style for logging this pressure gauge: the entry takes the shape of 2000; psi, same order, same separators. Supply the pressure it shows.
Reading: 120; psi
